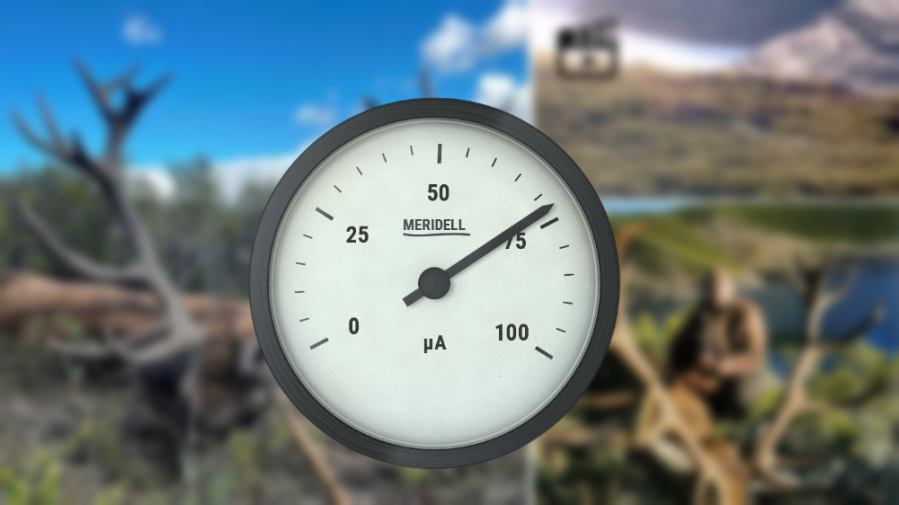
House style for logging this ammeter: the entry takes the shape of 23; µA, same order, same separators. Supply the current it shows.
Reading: 72.5; µA
